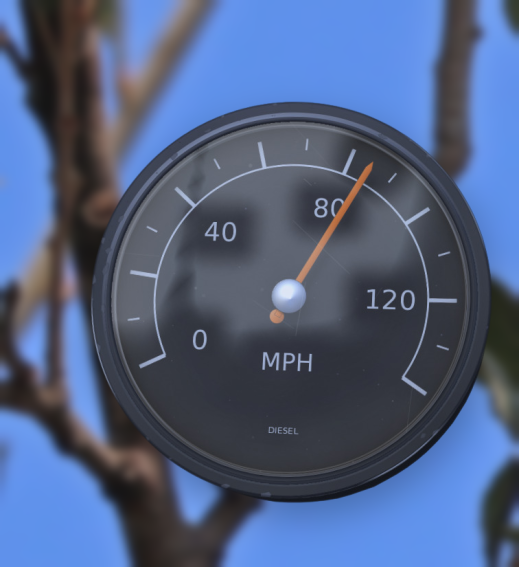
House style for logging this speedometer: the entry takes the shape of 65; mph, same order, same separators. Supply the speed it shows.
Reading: 85; mph
